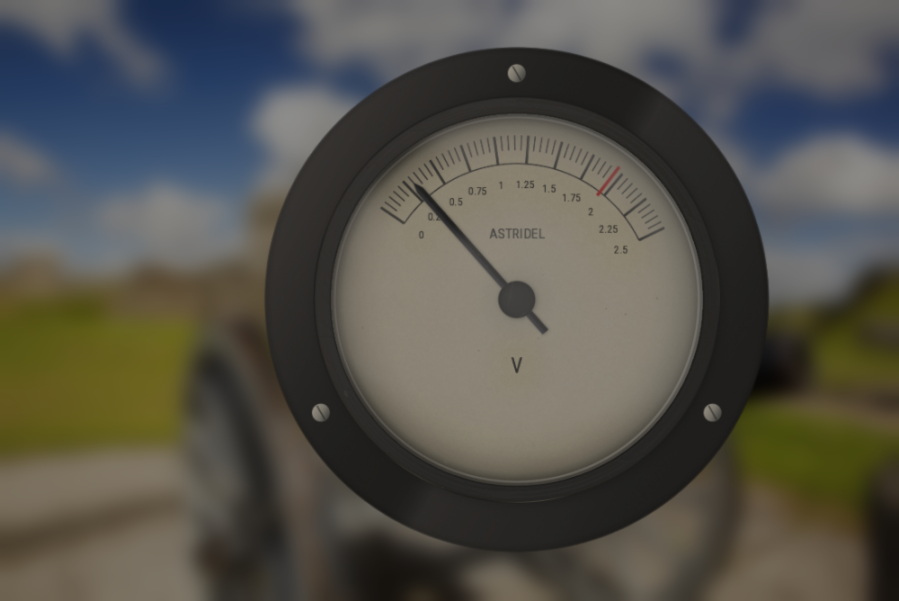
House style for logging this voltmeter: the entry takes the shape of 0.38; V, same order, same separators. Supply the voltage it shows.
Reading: 0.3; V
